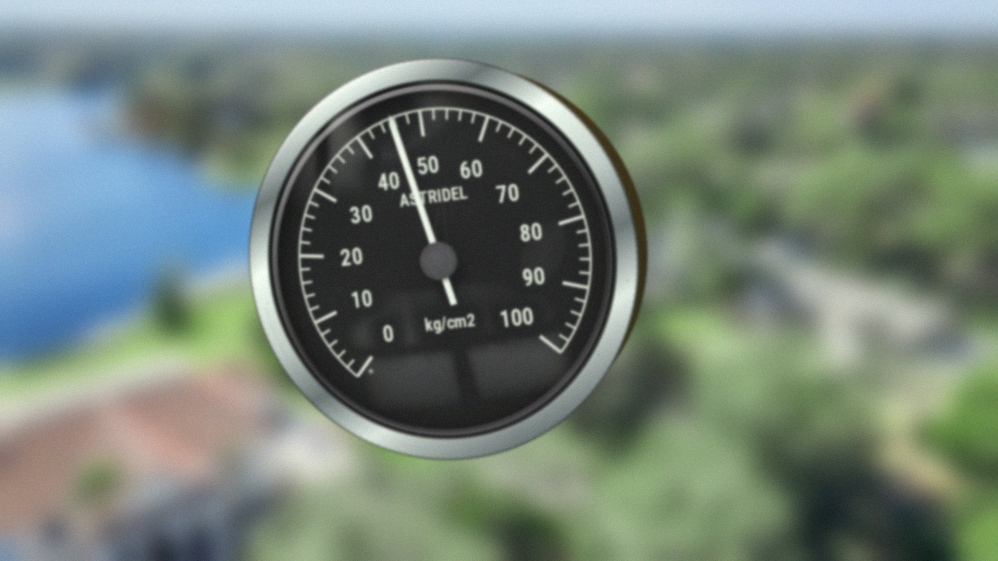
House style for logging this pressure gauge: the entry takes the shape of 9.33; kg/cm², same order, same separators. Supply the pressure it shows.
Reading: 46; kg/cm²
